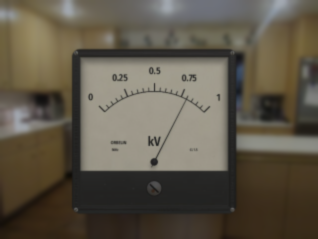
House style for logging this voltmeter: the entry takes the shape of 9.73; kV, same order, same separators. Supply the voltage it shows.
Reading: 0.8; kV
